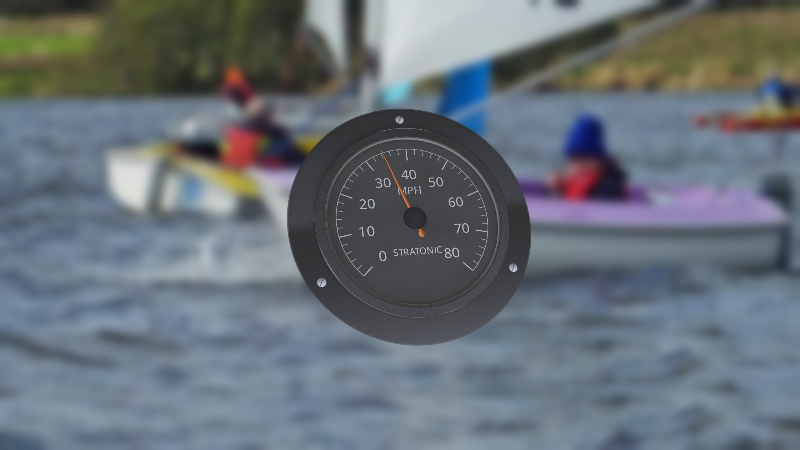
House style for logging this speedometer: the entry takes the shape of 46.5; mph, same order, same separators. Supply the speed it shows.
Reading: 34; mph
